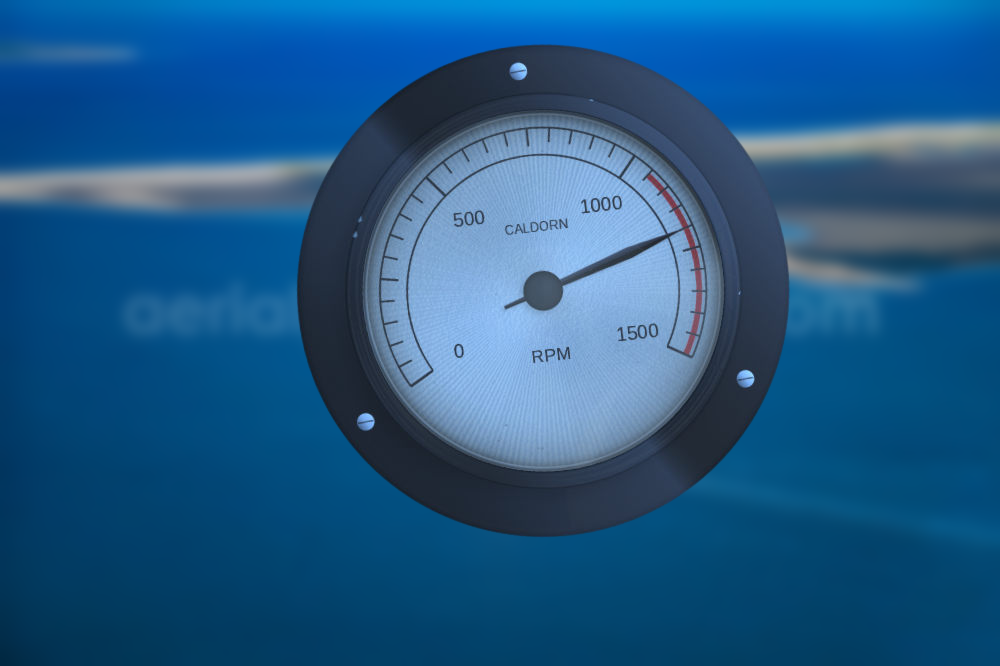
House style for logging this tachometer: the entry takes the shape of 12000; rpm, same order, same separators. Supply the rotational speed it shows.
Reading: 1200; rpm
